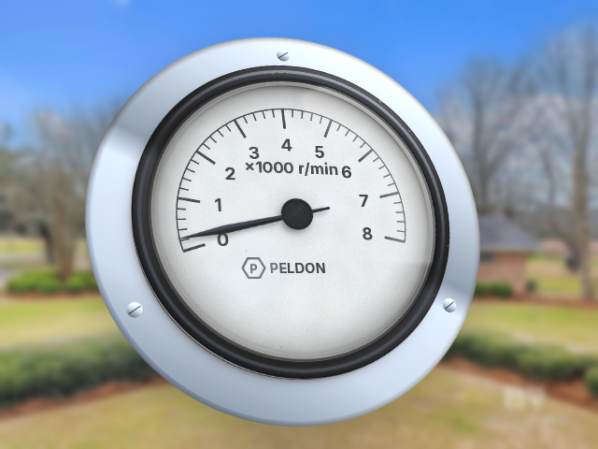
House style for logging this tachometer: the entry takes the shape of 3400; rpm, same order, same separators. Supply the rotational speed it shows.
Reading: 200; rpm
